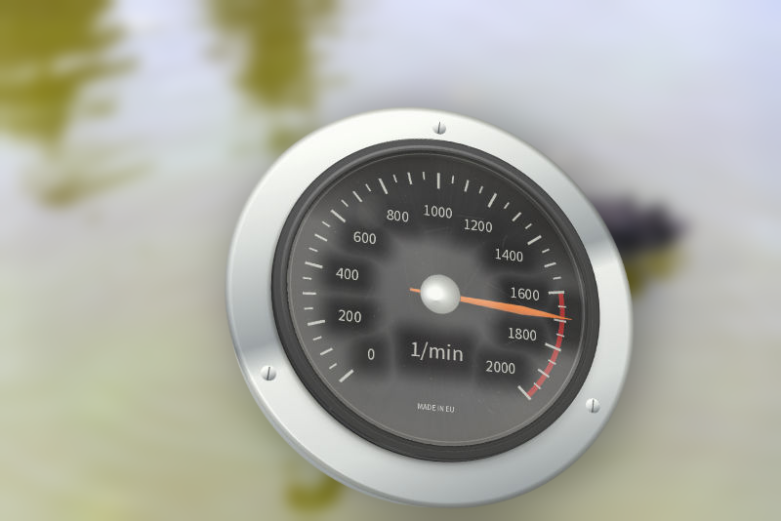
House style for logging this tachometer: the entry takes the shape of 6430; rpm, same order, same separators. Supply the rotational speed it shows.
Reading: 1700; rpm
